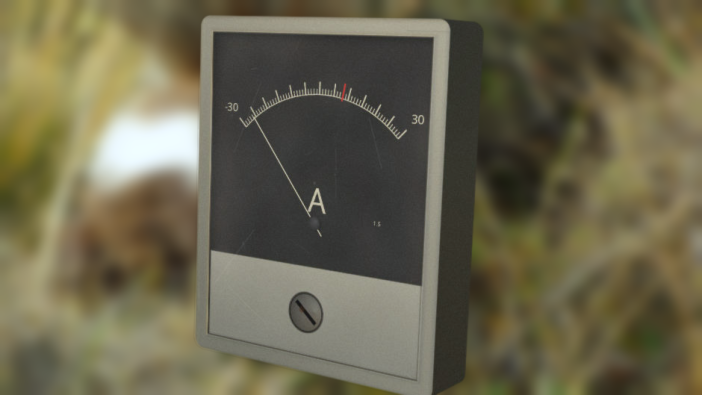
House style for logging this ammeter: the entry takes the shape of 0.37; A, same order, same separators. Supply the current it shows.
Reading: -25; A
